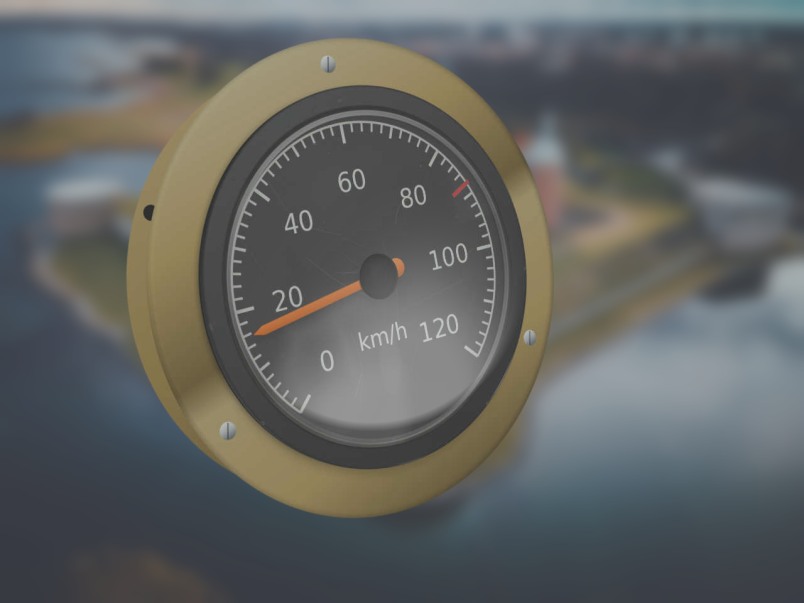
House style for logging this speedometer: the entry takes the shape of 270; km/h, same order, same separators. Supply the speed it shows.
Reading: 16; km/h
